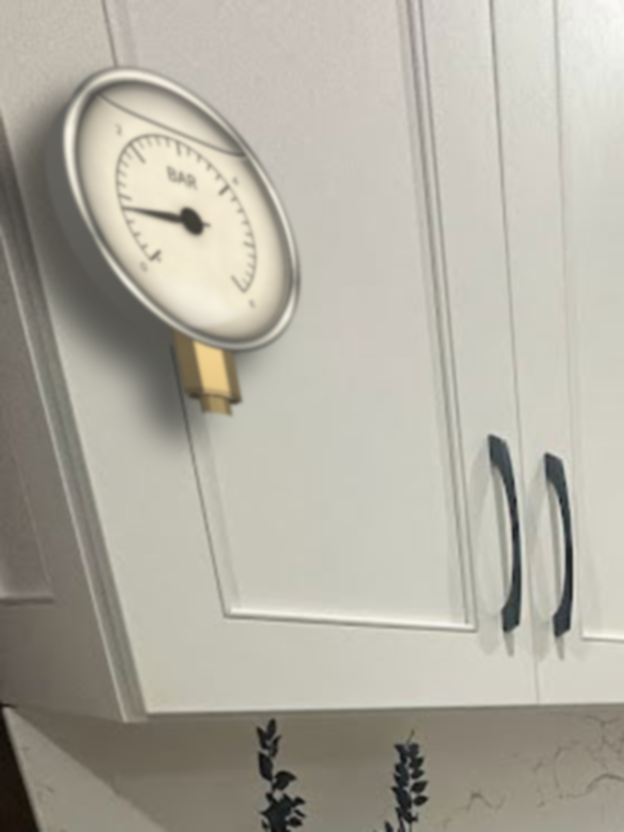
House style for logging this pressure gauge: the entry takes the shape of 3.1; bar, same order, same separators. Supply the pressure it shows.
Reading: 0.8; bar
